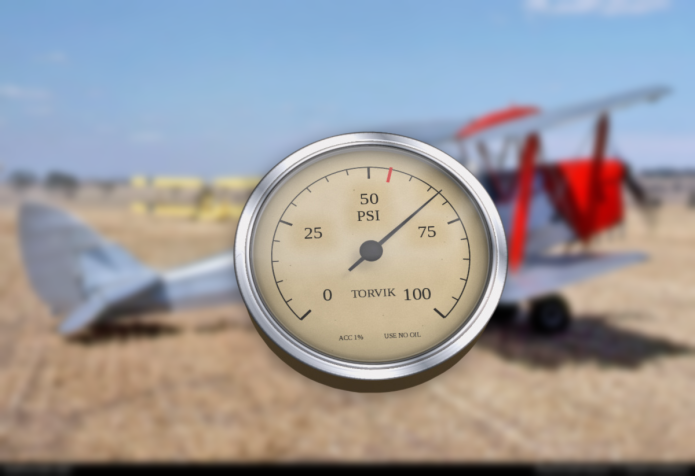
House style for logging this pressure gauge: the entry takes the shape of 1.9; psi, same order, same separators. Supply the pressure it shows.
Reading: 67.5; psi
